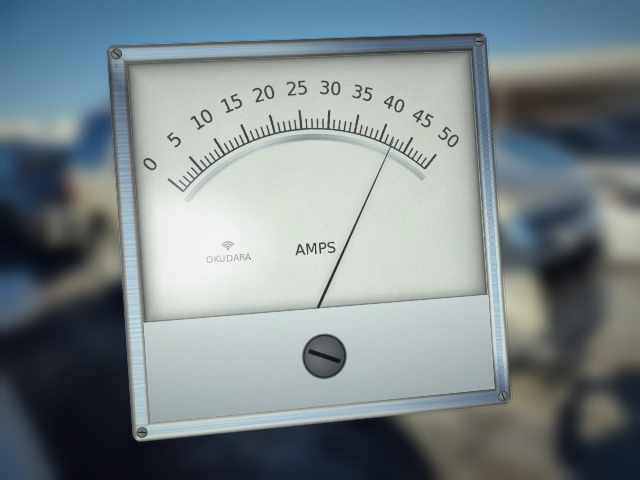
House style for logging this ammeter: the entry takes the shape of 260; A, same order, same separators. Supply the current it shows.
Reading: 42; A
